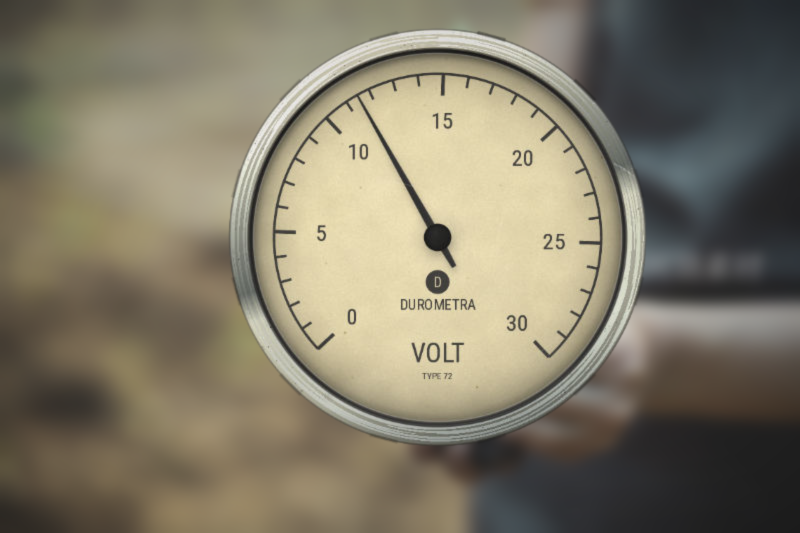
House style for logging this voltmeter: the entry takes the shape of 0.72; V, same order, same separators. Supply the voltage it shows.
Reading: 11.5; V
